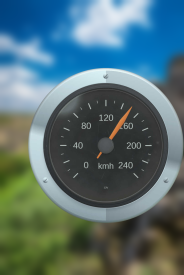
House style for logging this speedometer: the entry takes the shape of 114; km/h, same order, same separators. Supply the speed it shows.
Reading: 150; km/h
